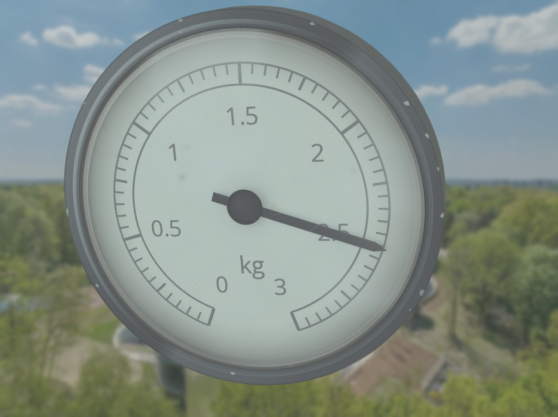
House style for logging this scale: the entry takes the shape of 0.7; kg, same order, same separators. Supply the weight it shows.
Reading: 2.5; kg
